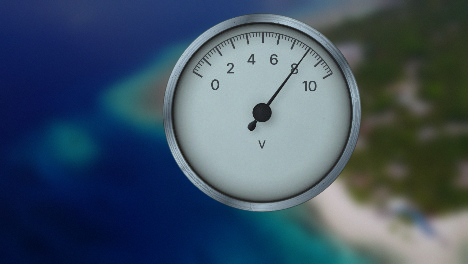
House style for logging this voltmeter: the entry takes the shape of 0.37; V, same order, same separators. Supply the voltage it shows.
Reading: 8; V
